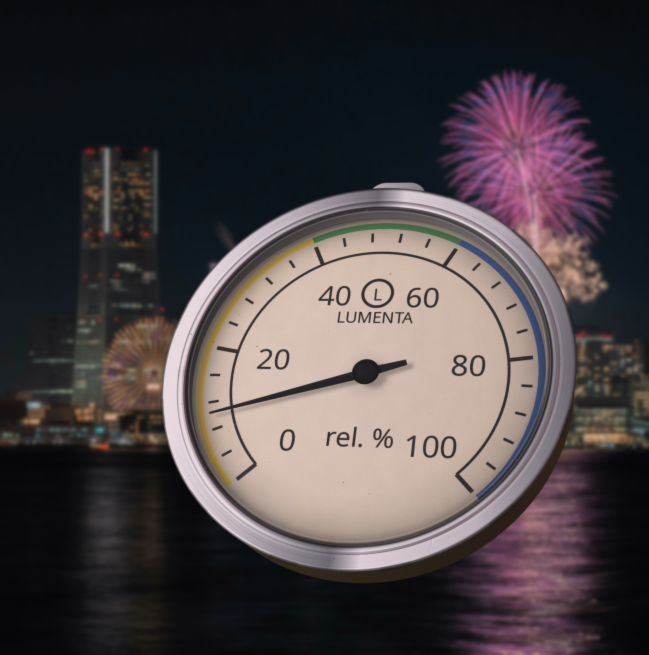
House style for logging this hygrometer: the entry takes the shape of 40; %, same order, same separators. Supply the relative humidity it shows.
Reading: 10; %
